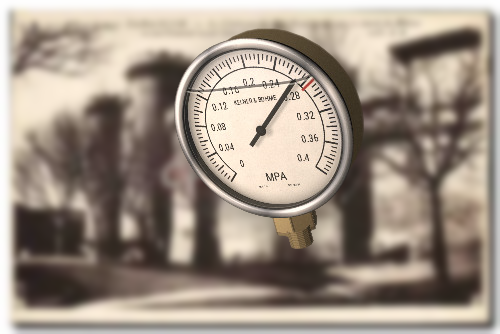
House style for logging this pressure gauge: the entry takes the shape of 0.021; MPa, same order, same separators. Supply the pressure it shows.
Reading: 0.27; MPa
